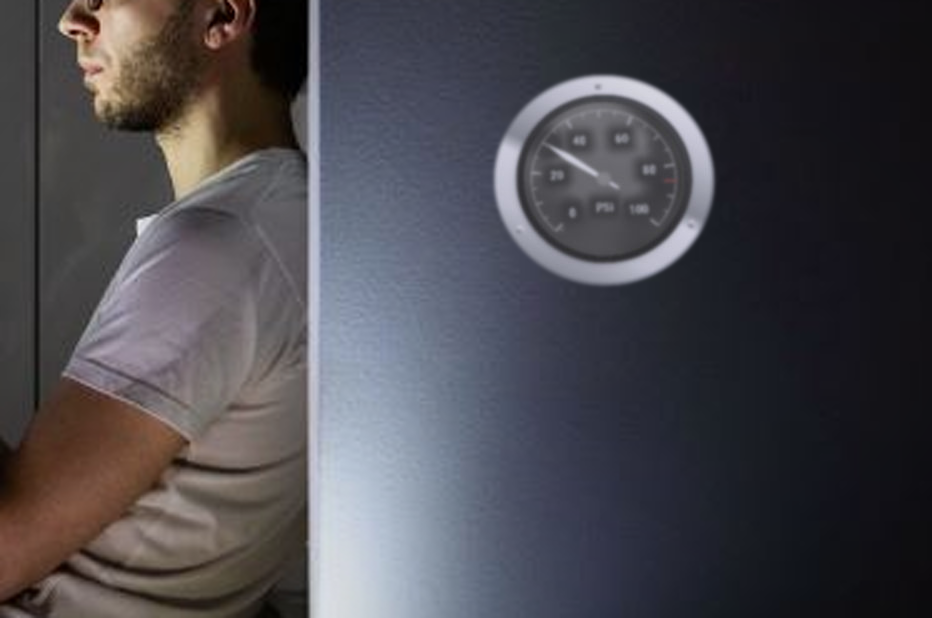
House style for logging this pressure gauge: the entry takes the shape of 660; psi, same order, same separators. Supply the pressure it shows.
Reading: 30; psi
